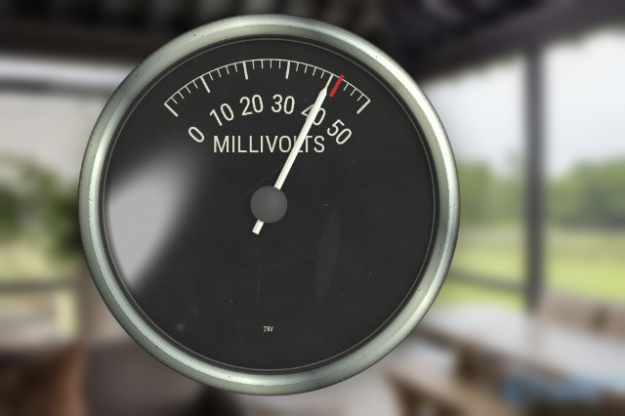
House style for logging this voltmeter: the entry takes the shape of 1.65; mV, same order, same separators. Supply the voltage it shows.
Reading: 40; mV
